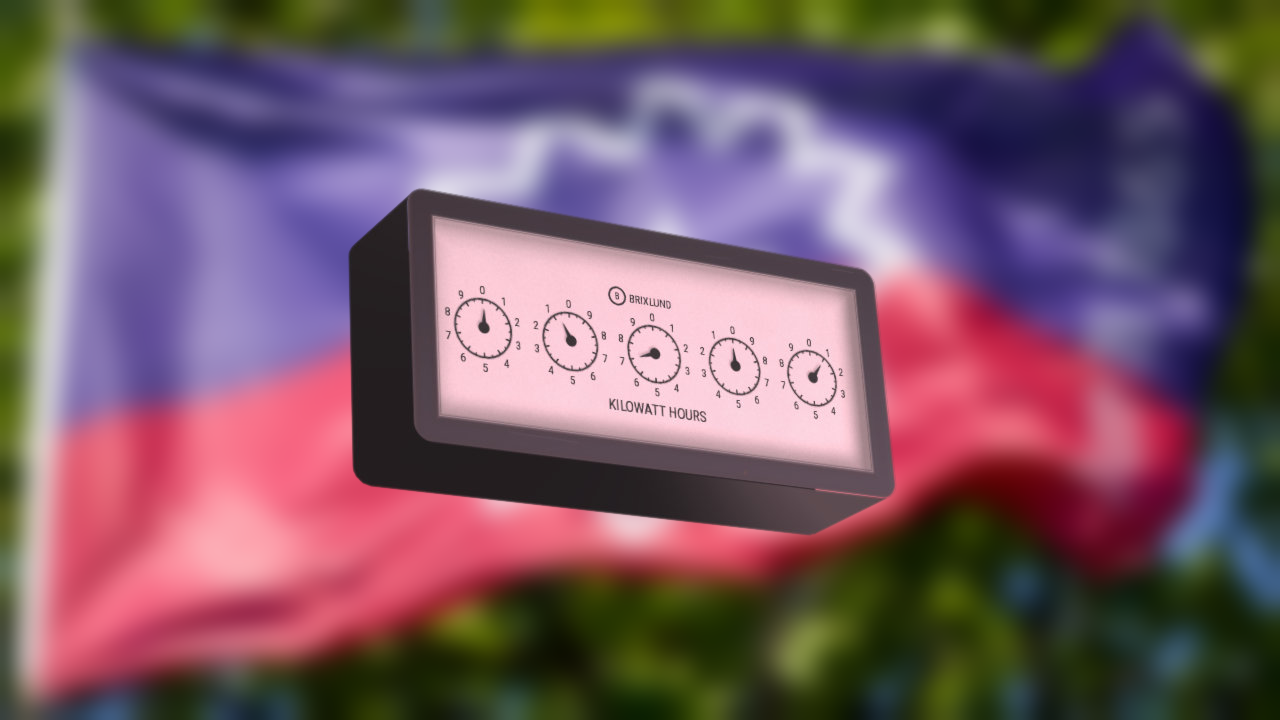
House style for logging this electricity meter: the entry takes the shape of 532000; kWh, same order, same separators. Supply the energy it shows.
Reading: 701; kWh
